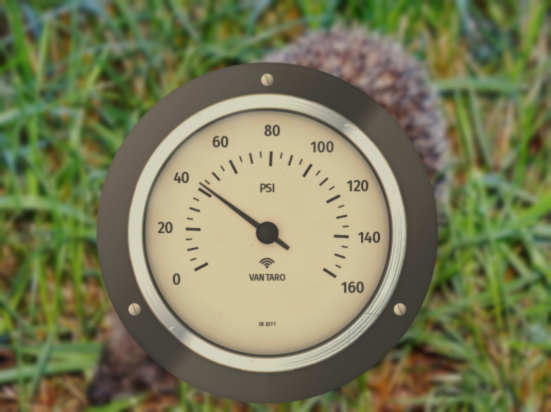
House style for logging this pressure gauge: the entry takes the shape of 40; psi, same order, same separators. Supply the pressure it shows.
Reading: 42.5; psi
